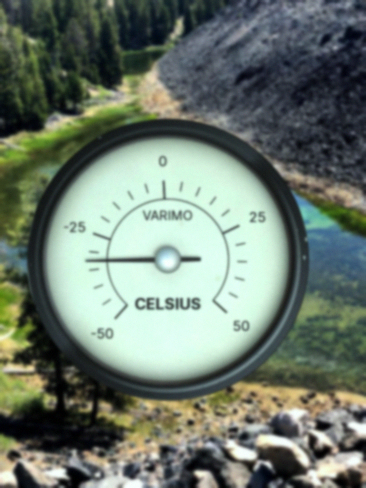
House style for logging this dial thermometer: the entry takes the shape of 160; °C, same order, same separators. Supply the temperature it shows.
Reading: -32.5; °C
